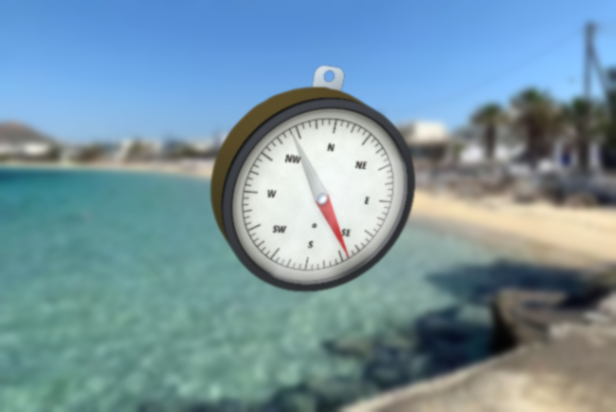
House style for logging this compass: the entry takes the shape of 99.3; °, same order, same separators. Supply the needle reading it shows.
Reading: 145; °
